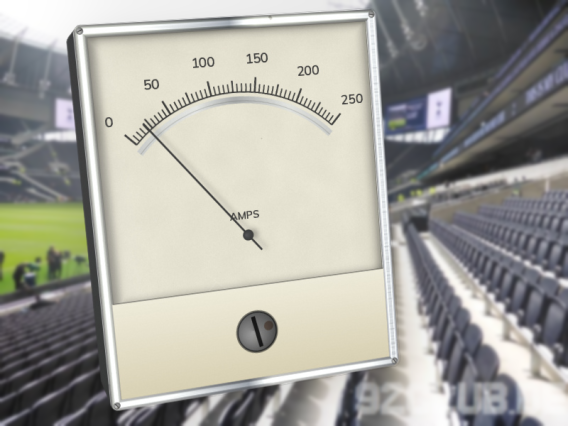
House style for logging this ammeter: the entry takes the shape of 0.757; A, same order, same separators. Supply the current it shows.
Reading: 20; A
